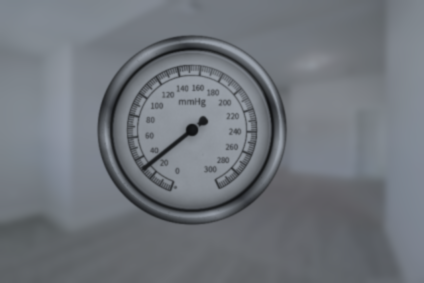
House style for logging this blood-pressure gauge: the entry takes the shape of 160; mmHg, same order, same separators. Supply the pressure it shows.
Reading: 30; mmHg
